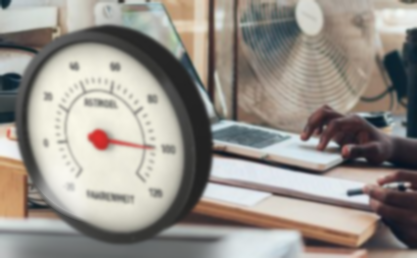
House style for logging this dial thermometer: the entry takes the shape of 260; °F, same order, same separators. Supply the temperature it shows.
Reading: 100; °F
